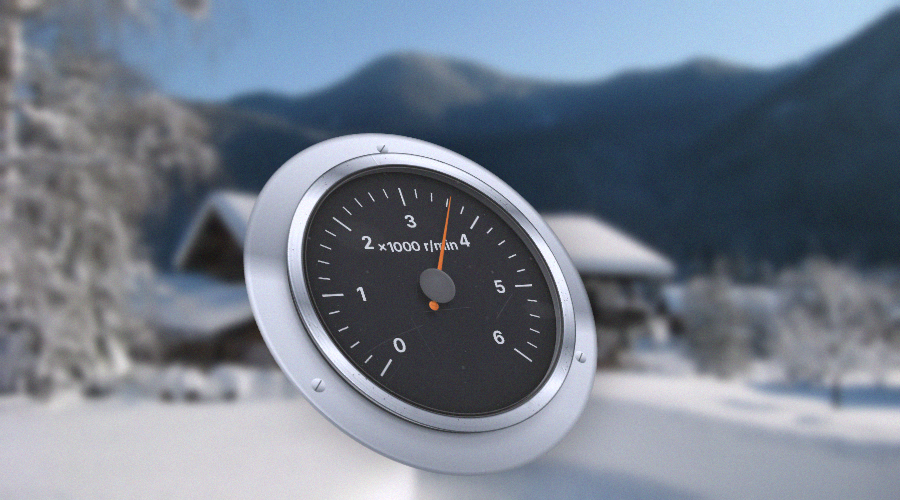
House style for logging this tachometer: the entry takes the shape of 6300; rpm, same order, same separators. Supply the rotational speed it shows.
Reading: 3600; rpm
